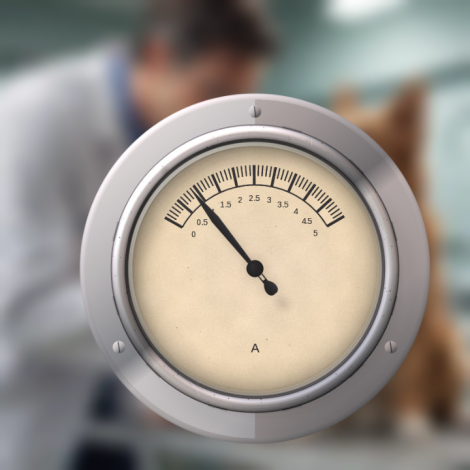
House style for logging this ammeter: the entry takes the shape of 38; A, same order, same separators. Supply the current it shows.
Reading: 0.9; A
